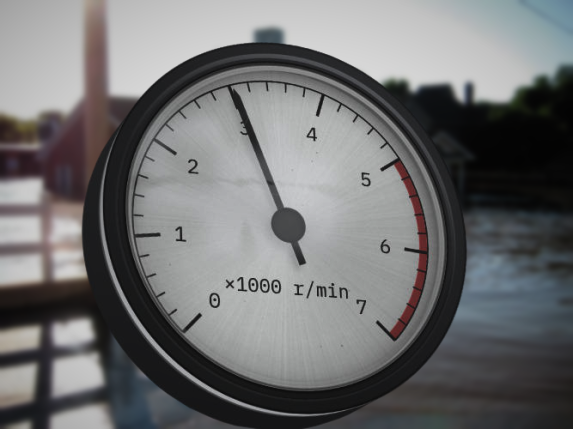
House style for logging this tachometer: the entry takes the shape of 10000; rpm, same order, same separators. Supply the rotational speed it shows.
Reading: 3000; rpm
